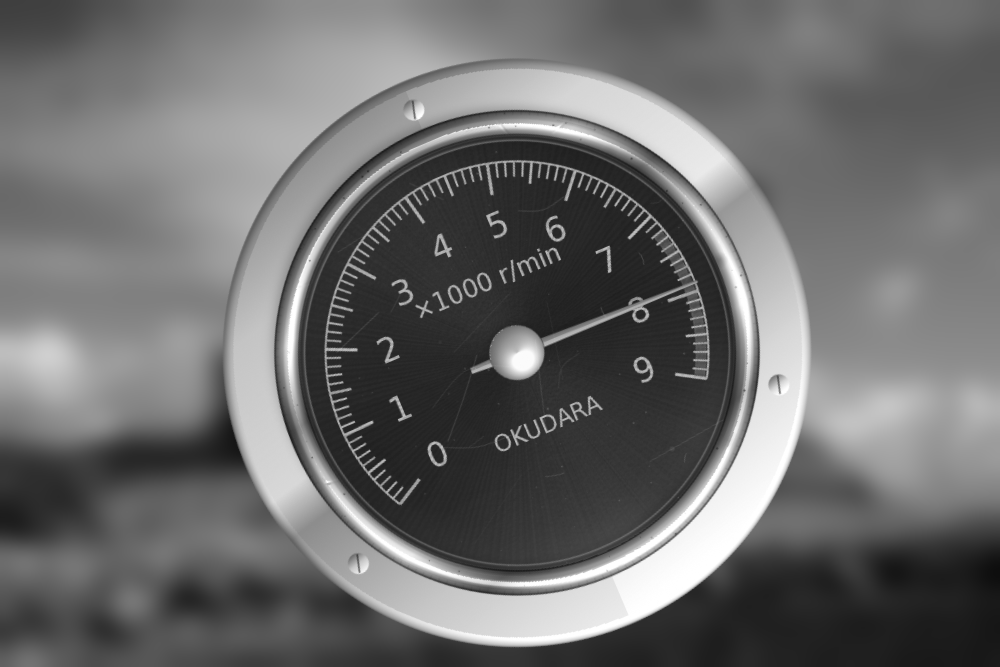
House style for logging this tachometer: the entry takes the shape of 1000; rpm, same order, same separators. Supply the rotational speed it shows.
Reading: 7900; rpm
